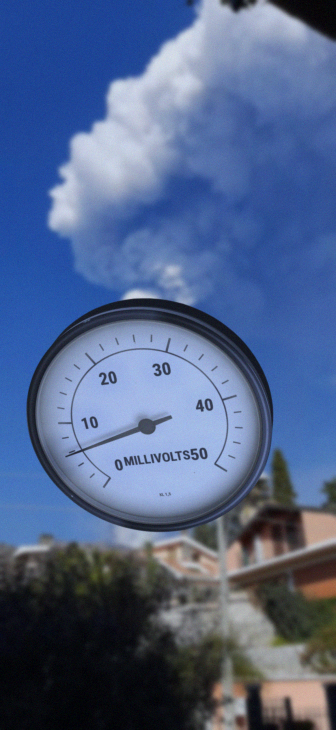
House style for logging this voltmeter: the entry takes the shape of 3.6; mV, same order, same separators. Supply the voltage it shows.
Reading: 6; mV
